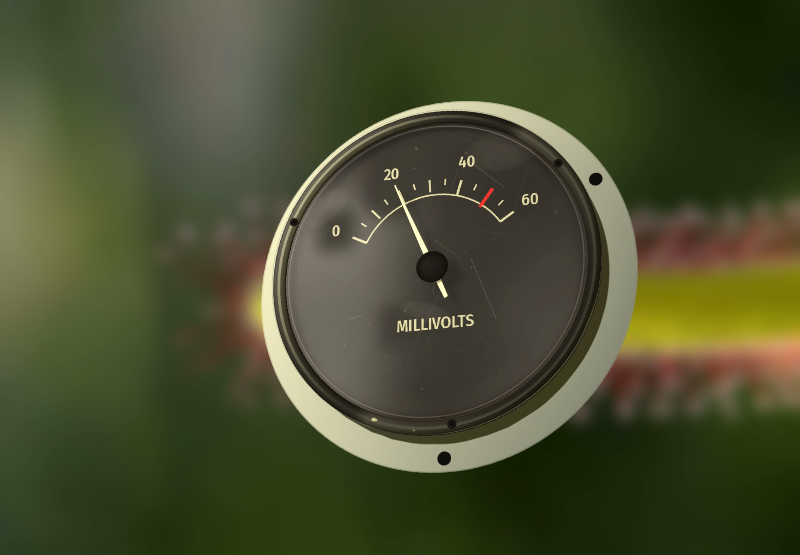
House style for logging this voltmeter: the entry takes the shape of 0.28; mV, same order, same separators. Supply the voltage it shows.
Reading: 20; mV
